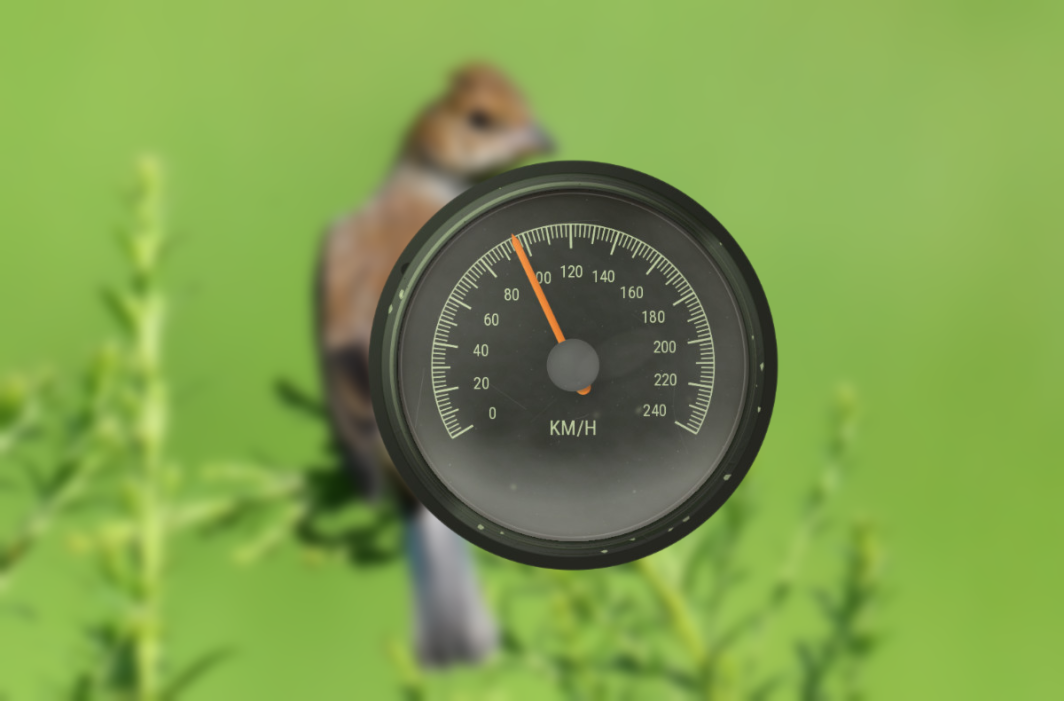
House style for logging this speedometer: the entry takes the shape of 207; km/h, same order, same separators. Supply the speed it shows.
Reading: 96; km/h
